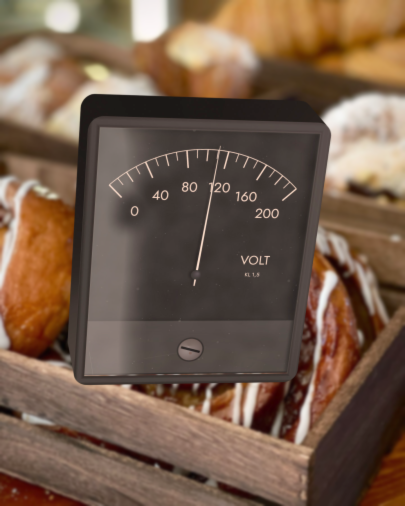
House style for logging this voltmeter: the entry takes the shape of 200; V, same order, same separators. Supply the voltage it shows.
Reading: 110; V
